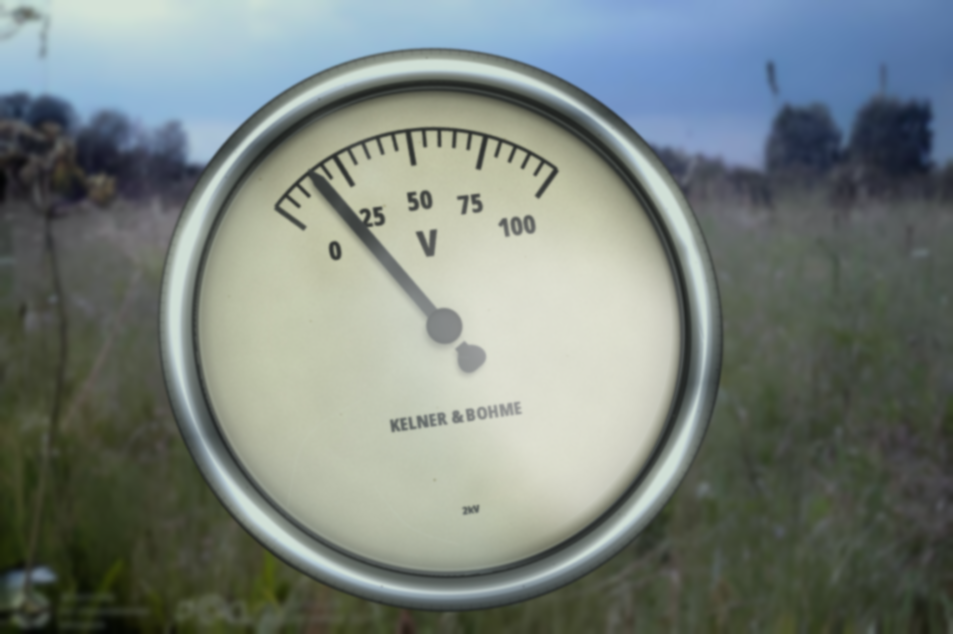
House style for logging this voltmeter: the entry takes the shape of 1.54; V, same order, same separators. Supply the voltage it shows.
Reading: 15; V
